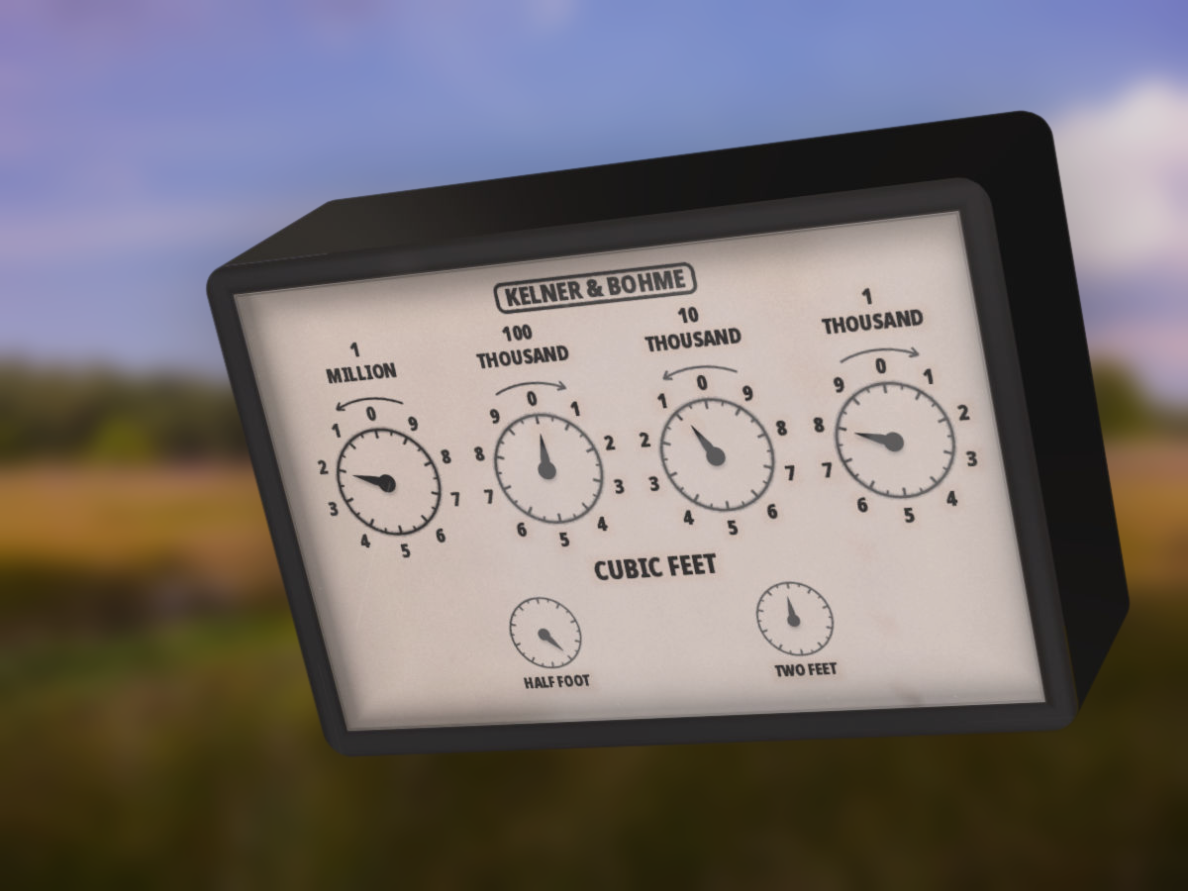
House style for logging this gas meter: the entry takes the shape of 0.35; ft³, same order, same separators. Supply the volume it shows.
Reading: 200800; ft³
